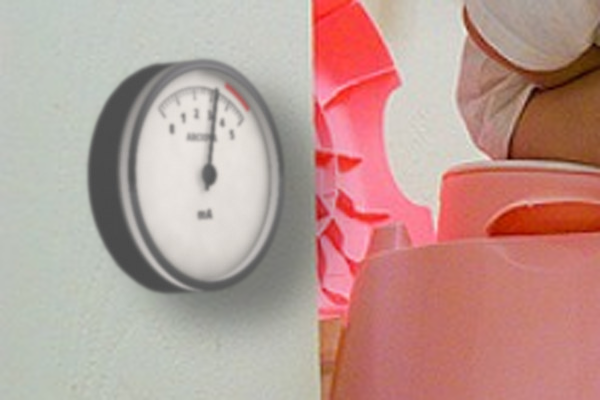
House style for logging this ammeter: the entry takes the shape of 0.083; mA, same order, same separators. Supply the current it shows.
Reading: 3; mA
